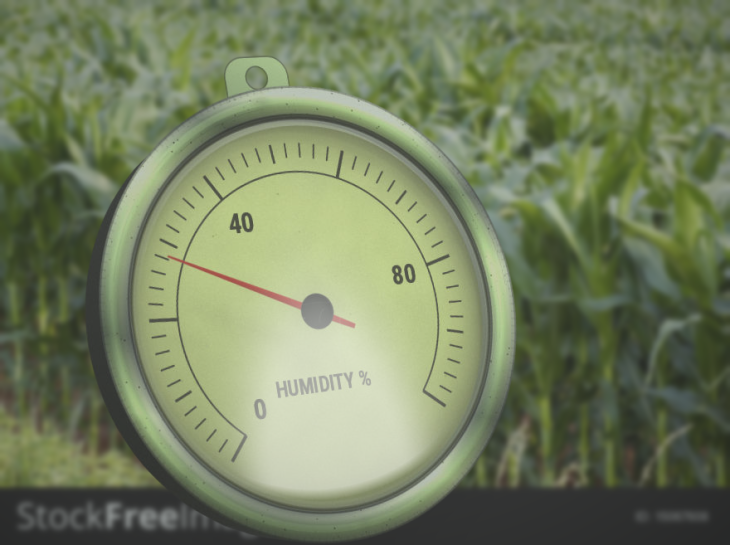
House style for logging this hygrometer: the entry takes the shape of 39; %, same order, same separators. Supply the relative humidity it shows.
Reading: 28; %
